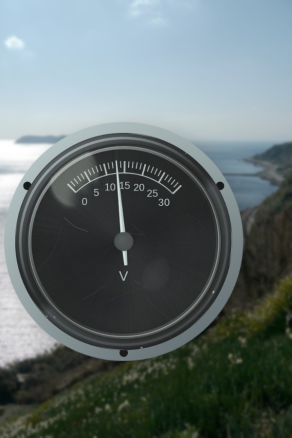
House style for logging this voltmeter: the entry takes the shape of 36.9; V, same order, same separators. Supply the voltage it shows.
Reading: 13; V
